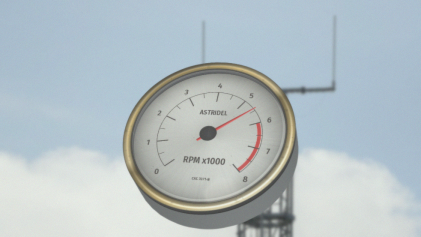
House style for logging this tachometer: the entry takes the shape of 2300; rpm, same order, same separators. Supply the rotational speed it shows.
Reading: 5500; rpm
